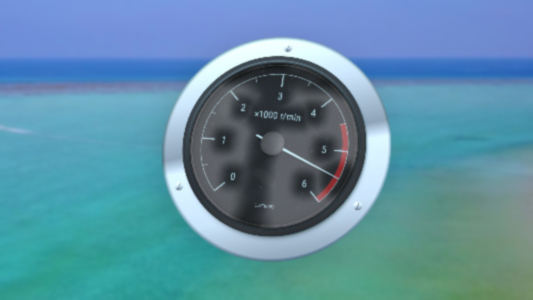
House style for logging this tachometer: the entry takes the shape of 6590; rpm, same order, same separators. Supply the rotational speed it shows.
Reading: 5500; rpm
